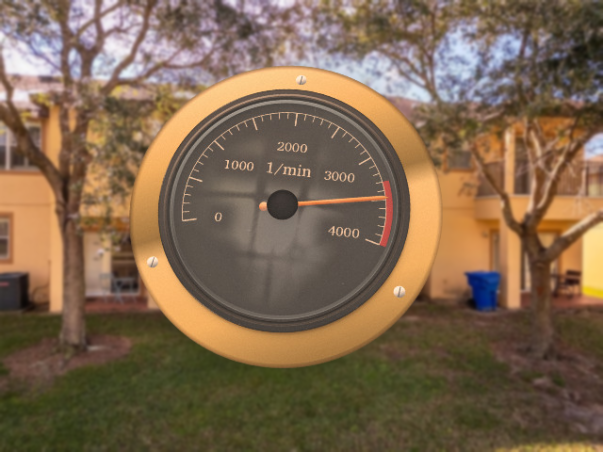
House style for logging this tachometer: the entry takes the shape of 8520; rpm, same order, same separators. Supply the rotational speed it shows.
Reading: 3500; rpm
